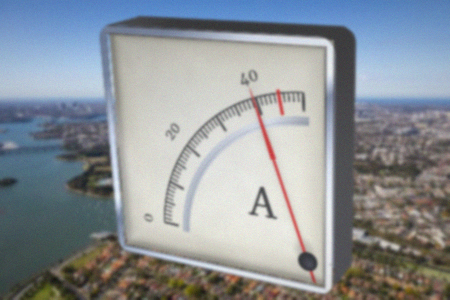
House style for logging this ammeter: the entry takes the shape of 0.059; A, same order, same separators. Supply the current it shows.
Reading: 40; A
